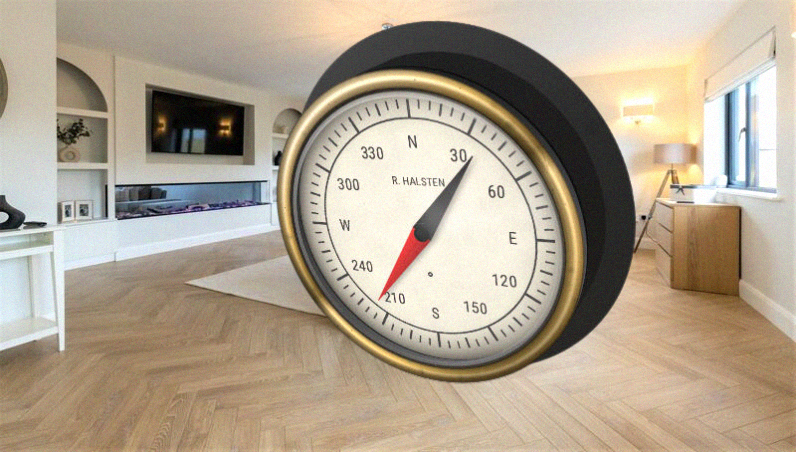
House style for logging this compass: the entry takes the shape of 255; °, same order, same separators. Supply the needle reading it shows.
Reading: 217.5; °
